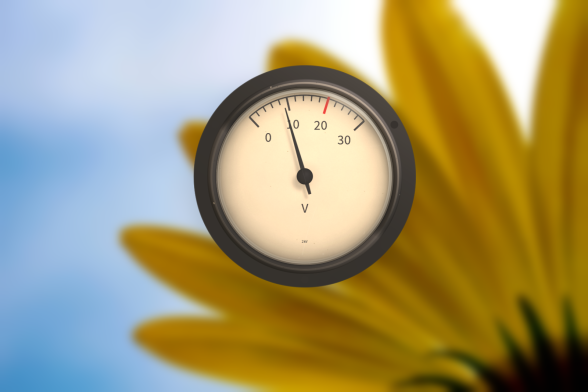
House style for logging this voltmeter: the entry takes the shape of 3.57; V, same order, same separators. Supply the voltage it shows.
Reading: 9; V
